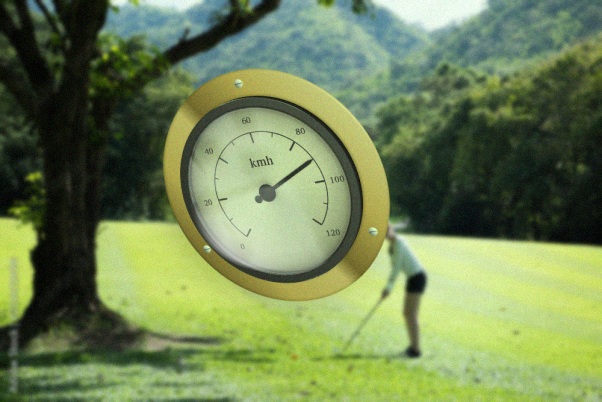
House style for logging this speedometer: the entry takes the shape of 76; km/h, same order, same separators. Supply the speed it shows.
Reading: 90; km/h
